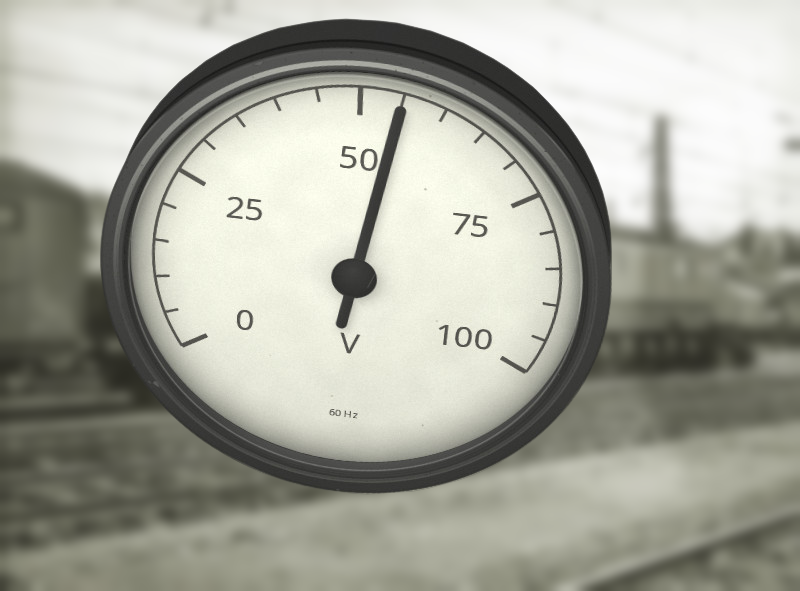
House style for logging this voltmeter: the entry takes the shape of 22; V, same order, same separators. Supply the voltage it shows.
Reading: 55; V
